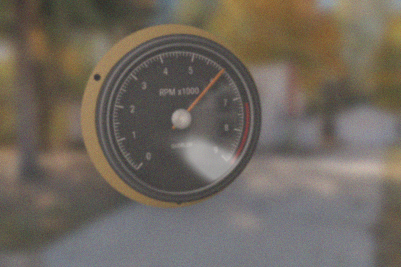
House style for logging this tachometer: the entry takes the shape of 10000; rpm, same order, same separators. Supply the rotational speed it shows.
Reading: 6000; rpm
